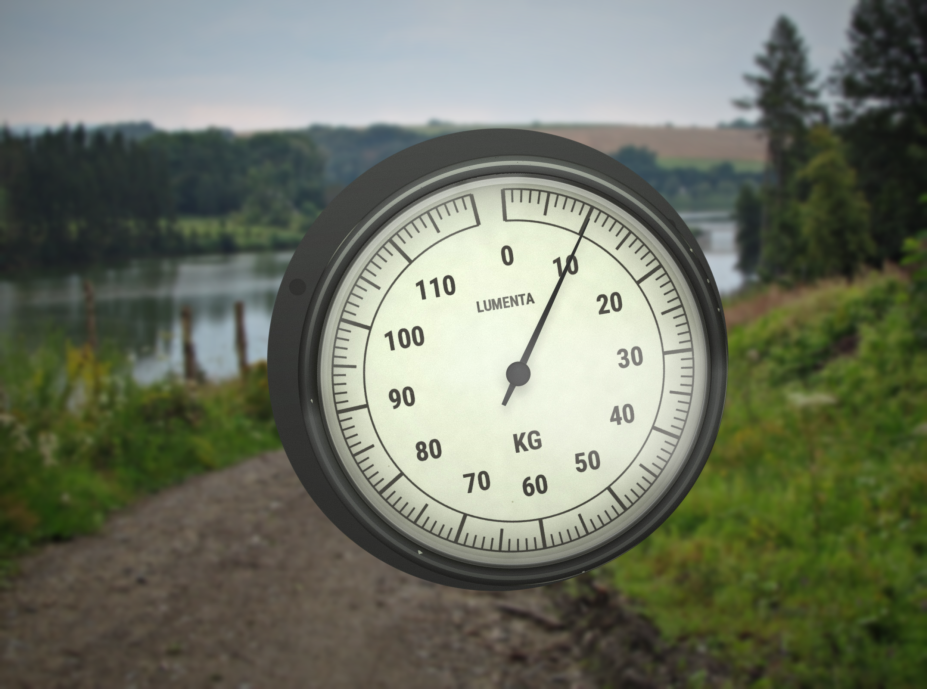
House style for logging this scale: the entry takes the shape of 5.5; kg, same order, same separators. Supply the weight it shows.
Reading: 10; kg
